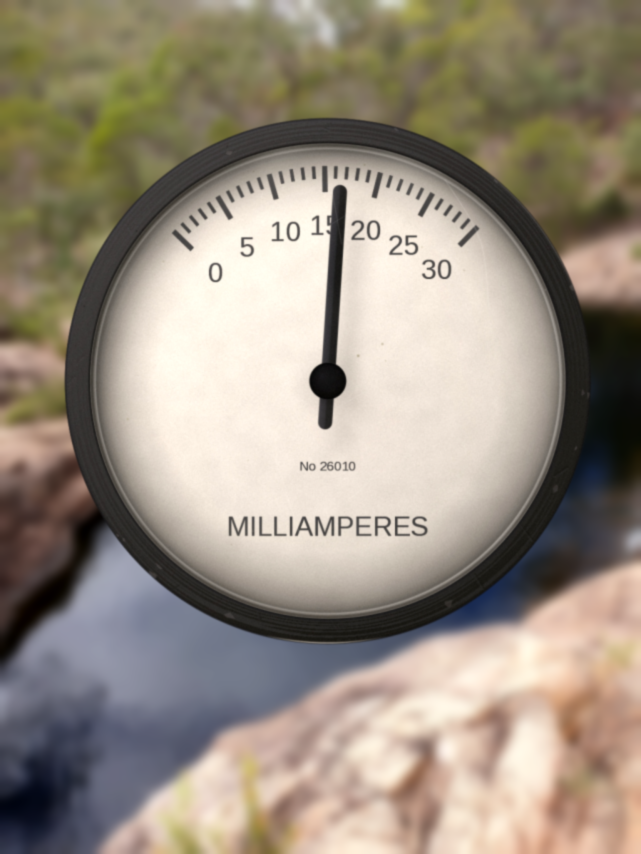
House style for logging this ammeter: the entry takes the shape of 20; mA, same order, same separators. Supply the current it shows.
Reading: 16.5; mA
